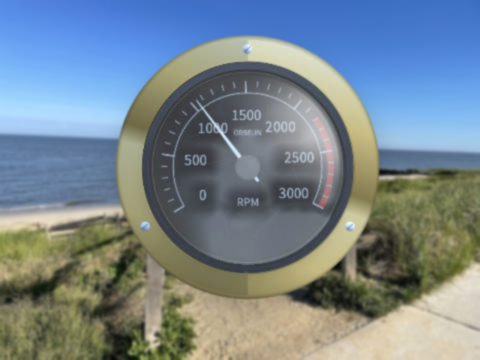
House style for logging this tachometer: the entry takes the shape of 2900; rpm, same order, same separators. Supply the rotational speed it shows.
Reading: 1050; rpm
